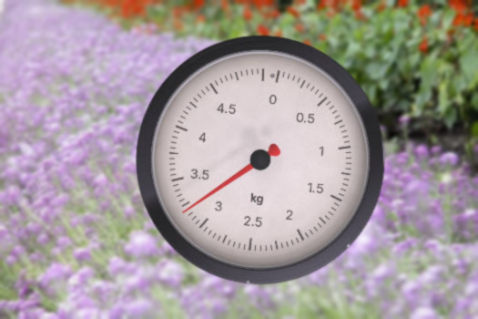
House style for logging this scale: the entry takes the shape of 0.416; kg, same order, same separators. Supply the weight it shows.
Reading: 3.2; kg
